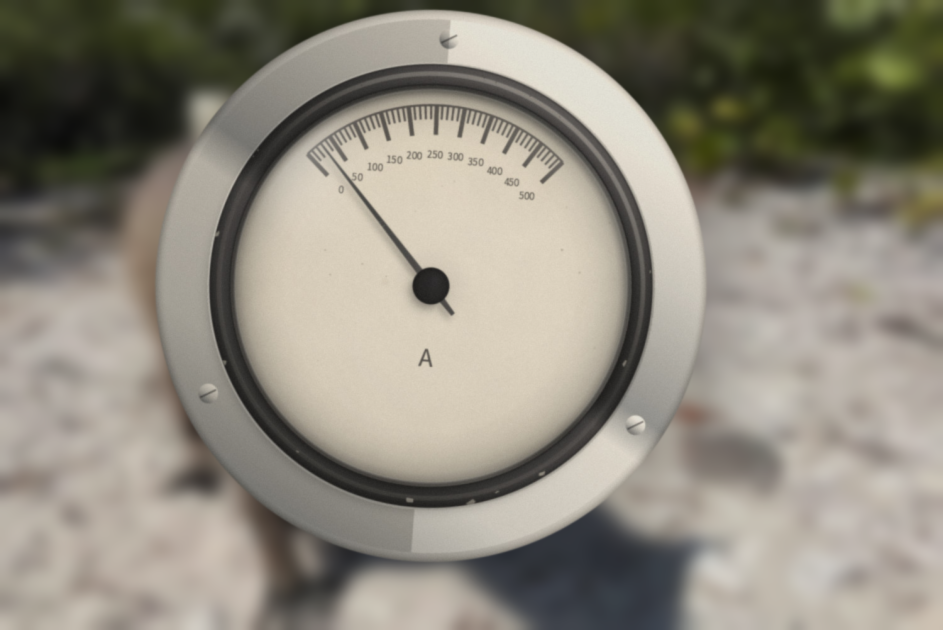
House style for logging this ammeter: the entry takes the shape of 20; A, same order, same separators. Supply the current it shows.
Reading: 30; A
